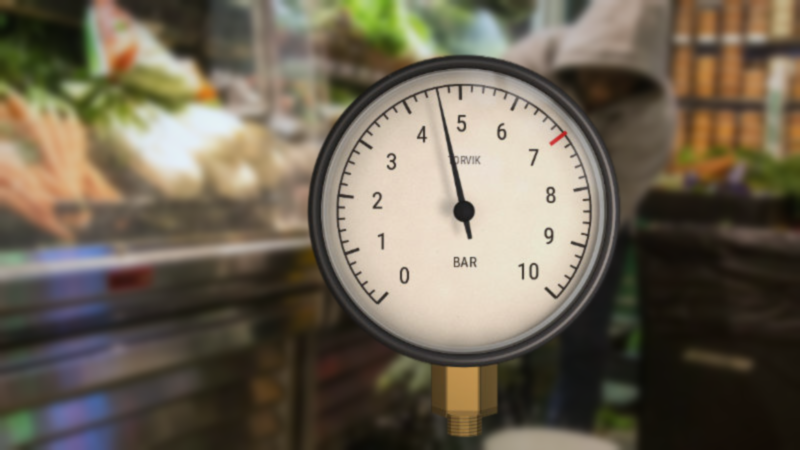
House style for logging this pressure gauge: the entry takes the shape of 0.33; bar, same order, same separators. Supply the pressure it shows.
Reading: 4.6; bar
